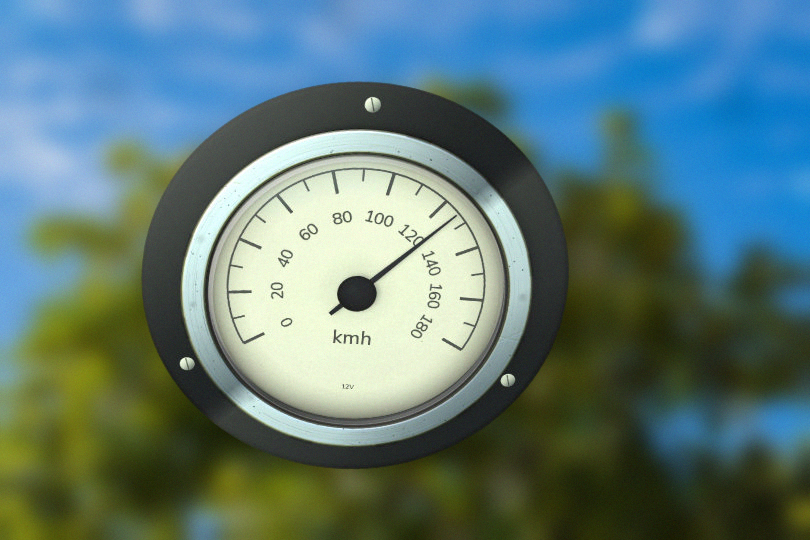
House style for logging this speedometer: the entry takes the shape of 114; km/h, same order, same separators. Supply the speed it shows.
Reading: 125; km/h
